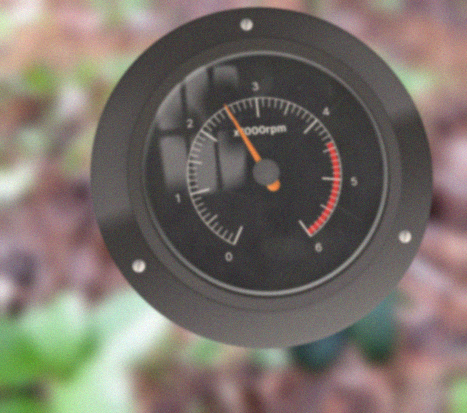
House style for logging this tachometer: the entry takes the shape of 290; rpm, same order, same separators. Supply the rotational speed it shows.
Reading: 2500; rpm
